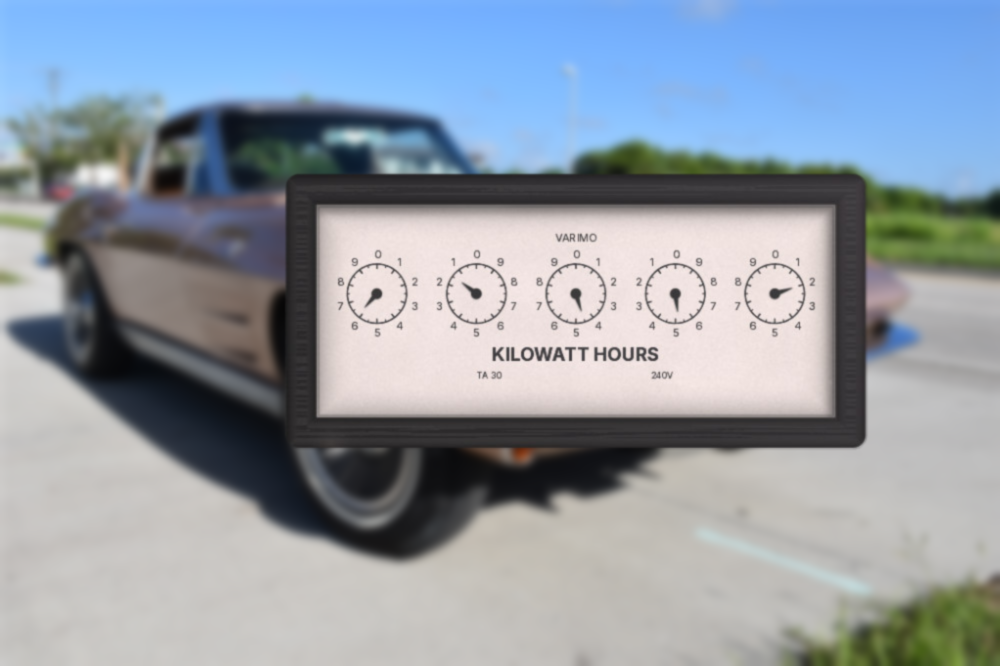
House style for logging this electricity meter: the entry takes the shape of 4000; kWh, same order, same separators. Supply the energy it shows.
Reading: 61452; kWh
